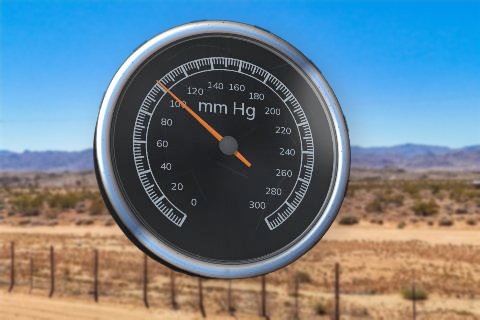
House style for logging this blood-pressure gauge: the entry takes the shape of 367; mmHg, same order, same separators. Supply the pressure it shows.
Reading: 100; mmHg
